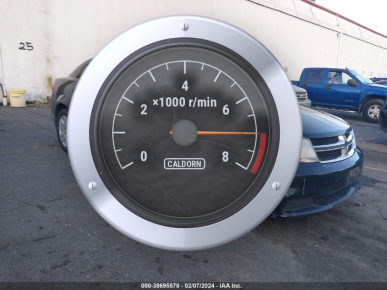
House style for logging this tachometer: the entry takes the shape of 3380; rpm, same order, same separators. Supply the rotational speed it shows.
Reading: 7000; rpm
